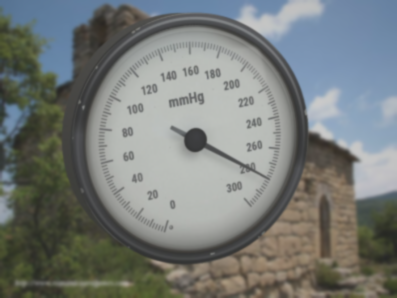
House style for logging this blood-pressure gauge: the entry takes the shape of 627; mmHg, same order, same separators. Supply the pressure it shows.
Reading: 280; mmHg
